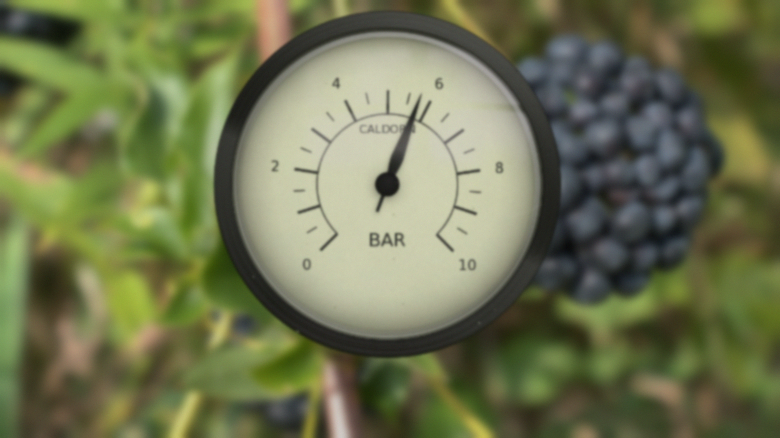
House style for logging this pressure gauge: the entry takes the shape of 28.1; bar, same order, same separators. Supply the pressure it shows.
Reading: 5.75; bar
